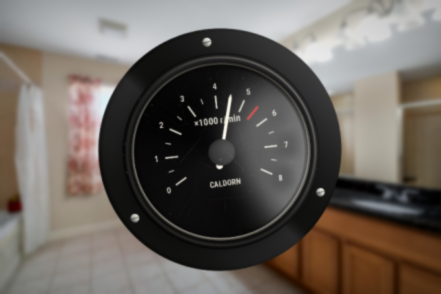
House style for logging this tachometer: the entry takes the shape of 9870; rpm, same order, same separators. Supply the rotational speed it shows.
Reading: 4500; rpm
